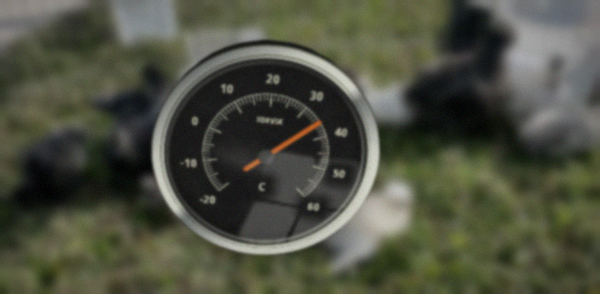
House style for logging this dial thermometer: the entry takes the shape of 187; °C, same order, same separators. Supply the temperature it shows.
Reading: 35; °C
